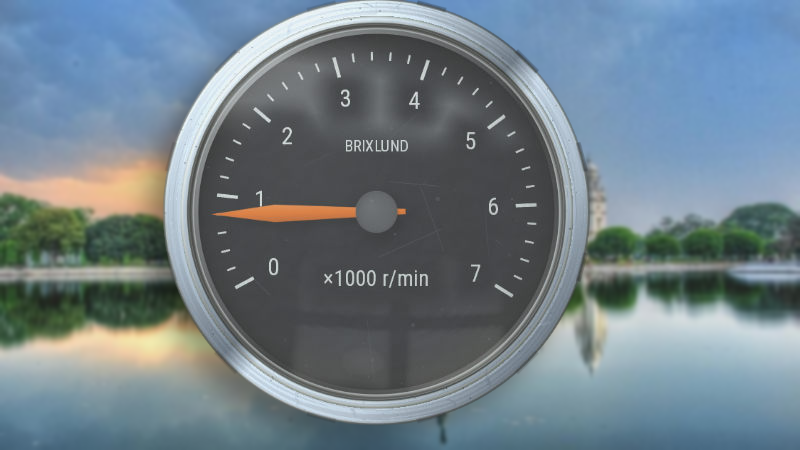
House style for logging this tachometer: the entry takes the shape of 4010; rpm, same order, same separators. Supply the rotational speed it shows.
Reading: 800; rpm
